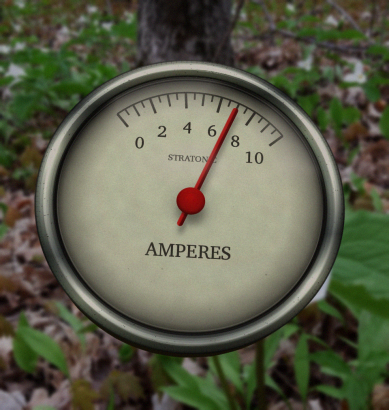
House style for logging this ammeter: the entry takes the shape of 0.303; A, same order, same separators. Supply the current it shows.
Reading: 7; A
